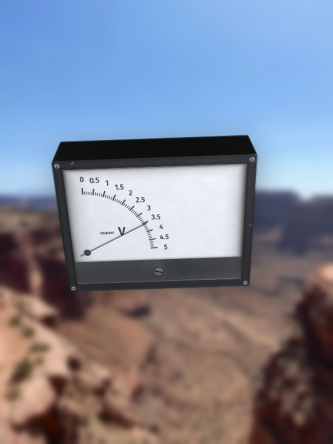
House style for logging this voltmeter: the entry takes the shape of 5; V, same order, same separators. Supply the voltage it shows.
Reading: 3.5; V
